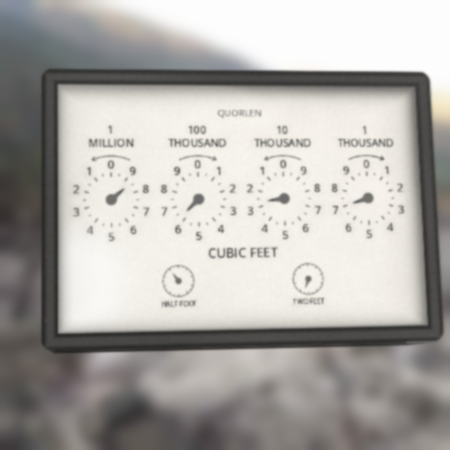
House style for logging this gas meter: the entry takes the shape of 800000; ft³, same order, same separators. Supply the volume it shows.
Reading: 862700; ft³
